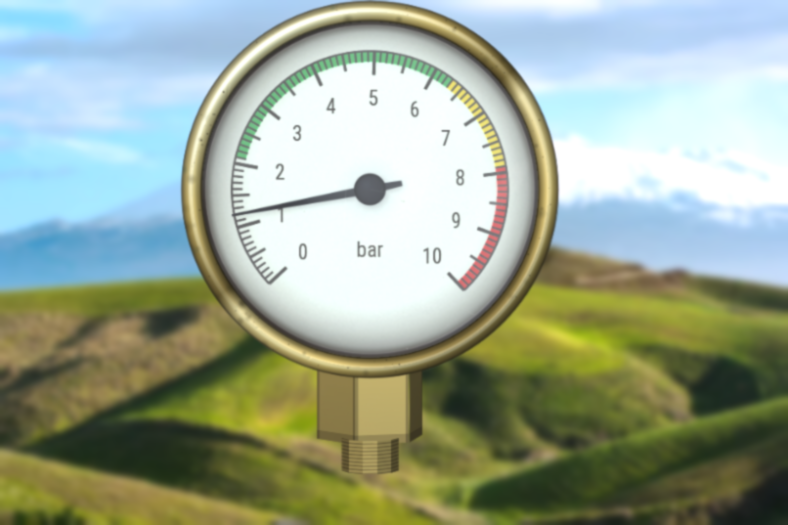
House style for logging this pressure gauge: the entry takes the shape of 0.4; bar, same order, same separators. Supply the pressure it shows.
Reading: 1.2; bar
